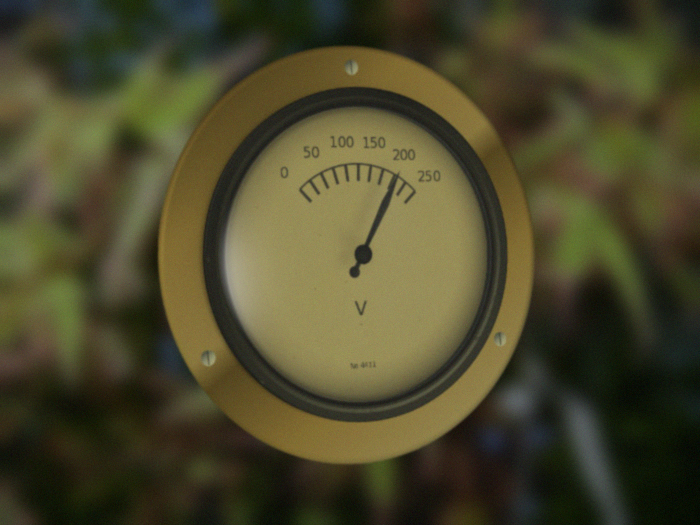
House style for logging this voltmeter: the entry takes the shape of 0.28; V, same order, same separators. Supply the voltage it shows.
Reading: 200; V
